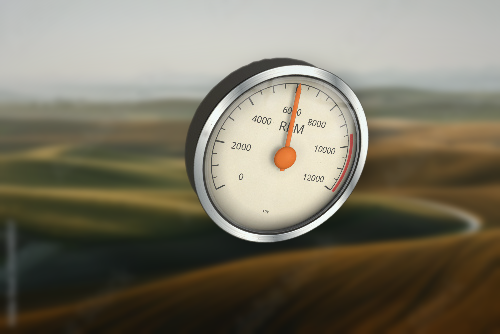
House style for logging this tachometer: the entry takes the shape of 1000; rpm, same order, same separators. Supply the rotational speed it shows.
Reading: 6000; rpm
